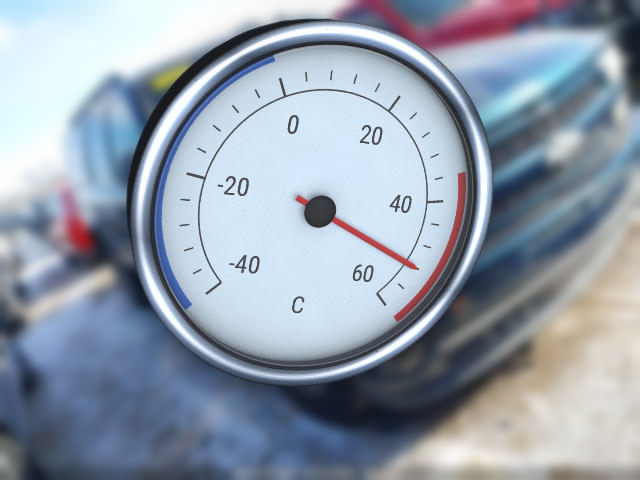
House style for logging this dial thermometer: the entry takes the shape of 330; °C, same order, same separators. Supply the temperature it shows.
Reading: 52; °C
